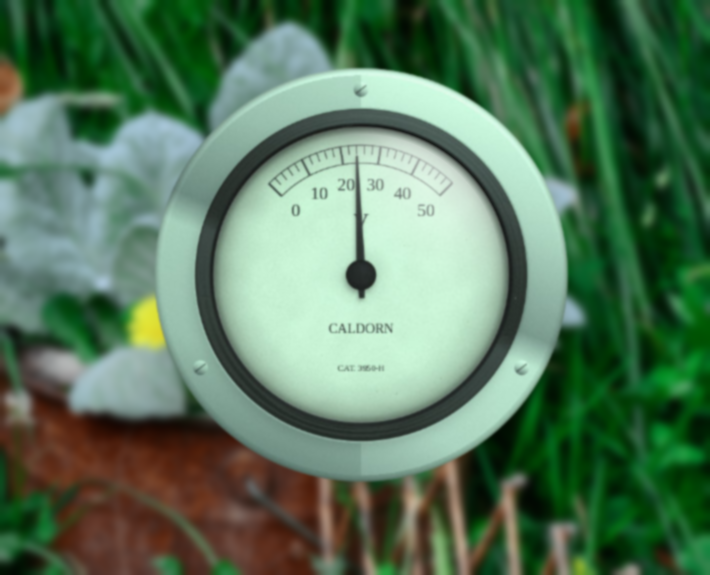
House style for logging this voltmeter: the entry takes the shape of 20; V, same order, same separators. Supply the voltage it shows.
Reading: 24; V
